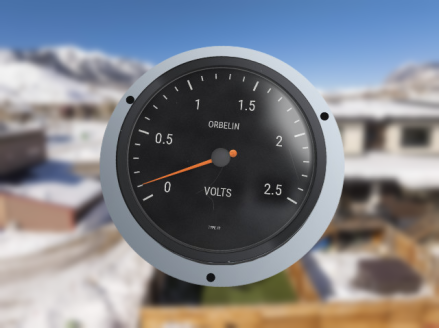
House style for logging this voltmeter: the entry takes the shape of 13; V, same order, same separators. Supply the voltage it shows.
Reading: 0.1; V
